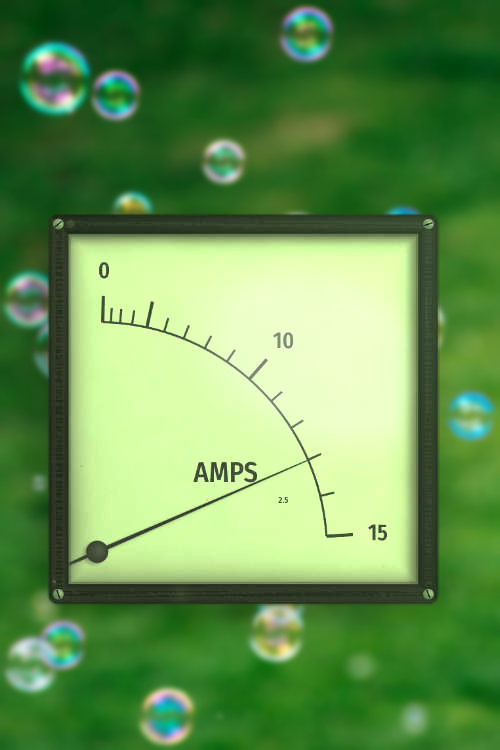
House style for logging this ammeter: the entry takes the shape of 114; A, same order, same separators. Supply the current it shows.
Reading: 13; A
